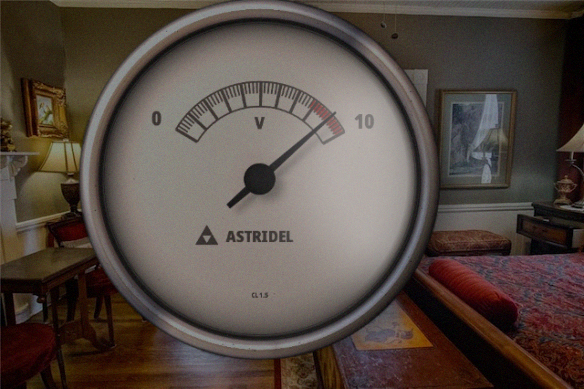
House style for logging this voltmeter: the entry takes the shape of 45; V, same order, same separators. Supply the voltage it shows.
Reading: 9; V
